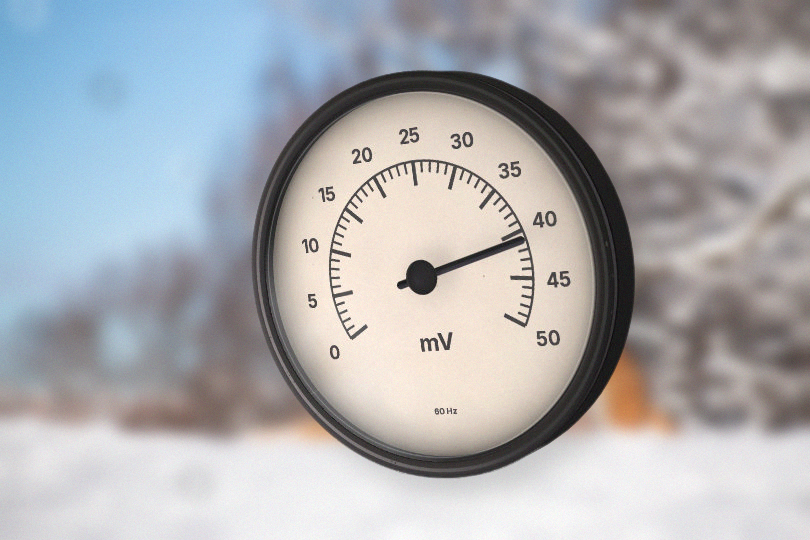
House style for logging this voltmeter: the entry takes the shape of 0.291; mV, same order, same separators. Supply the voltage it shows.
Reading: 41; mV
